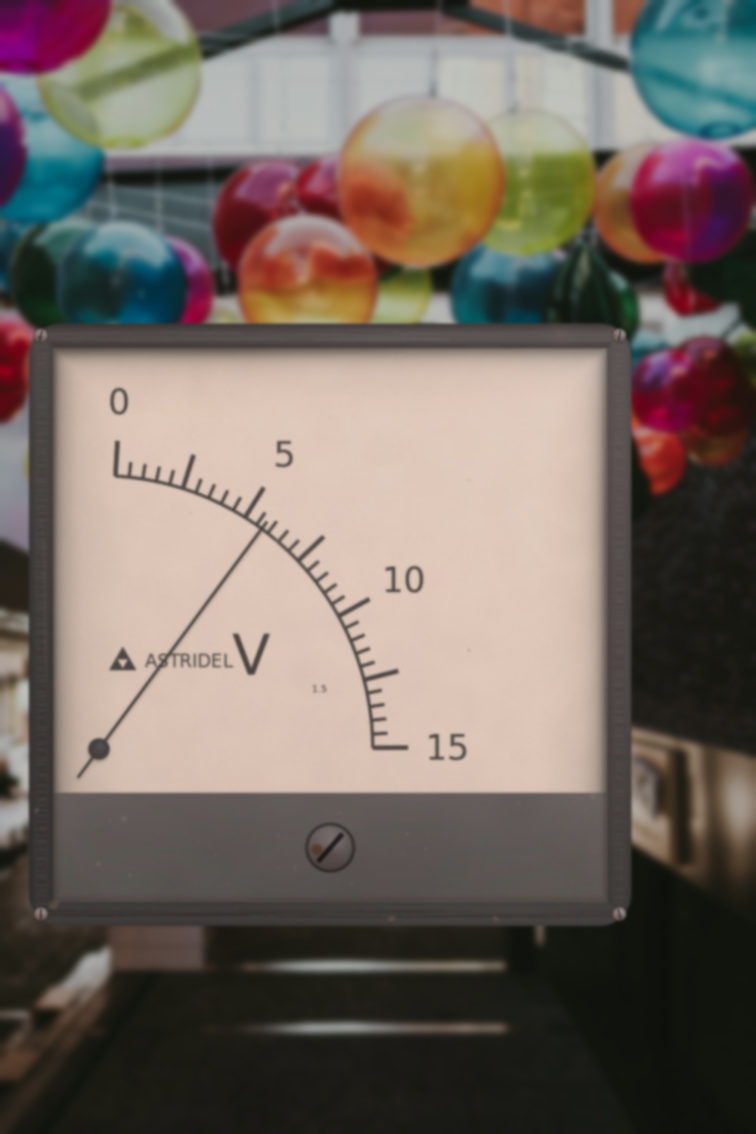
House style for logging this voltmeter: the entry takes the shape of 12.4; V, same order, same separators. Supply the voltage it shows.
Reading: 5.75; V
